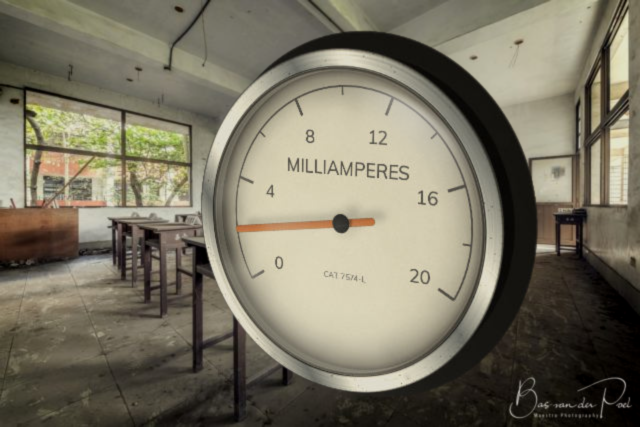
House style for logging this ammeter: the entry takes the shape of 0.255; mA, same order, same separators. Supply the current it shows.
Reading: 2; mA
